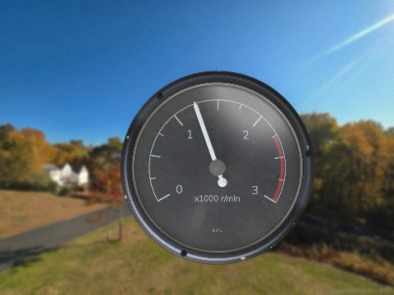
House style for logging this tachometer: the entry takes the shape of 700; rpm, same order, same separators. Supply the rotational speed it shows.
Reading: 1250; rpm
